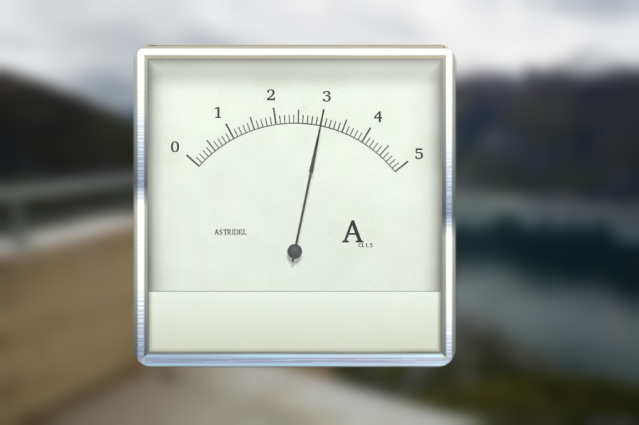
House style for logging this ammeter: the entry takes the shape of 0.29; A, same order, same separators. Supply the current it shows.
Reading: 3; A
